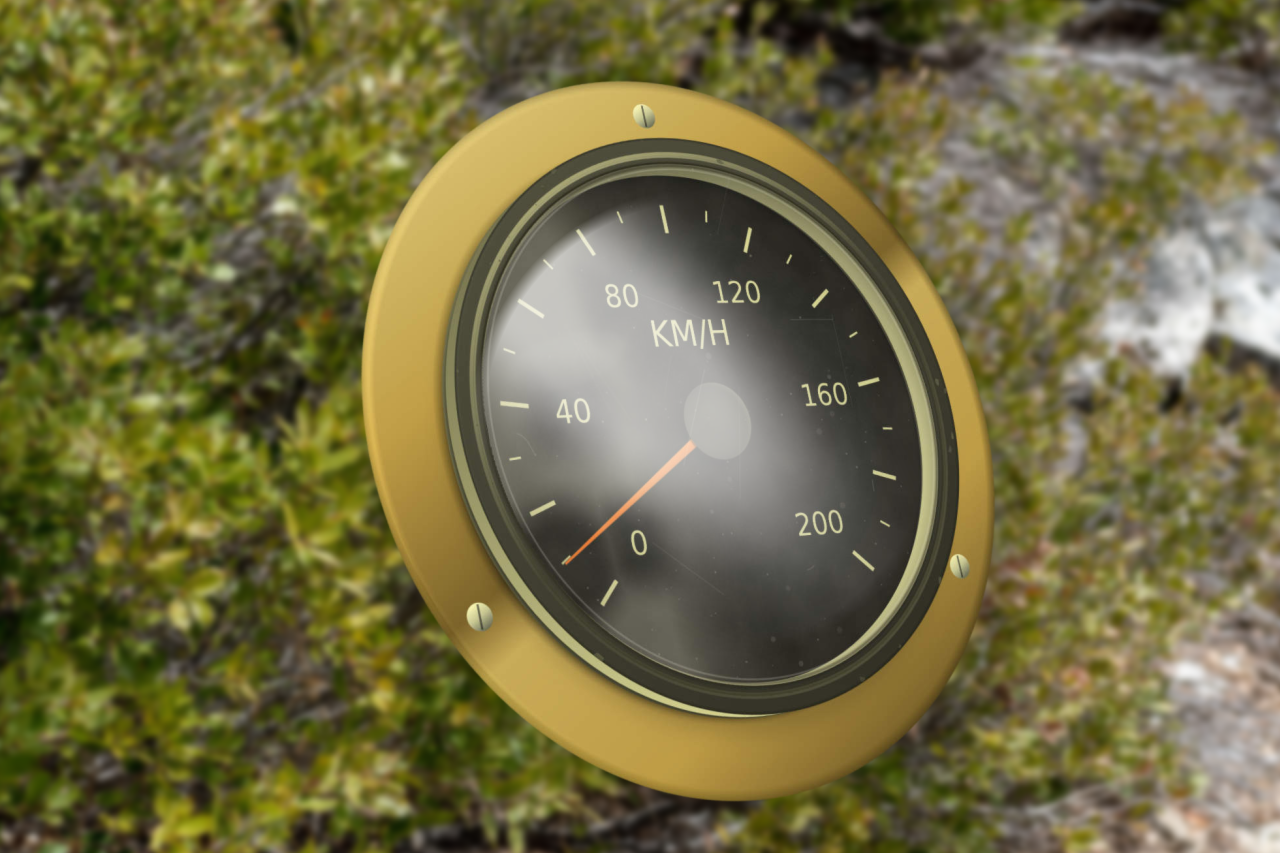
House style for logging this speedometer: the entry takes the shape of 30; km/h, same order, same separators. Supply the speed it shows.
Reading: 10; km/h
